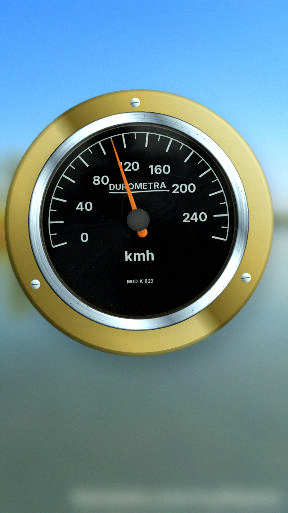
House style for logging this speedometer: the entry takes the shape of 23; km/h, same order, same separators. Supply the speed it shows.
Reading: 110; km/h
